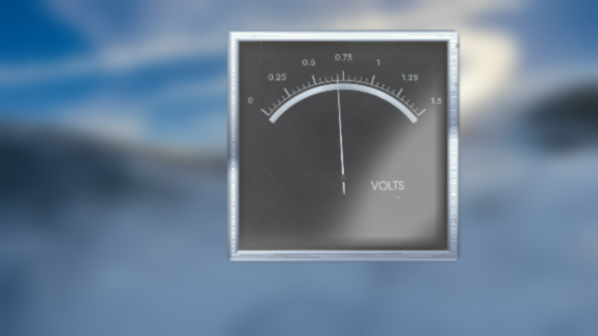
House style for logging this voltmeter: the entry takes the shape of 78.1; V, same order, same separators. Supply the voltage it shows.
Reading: 0.7; V
